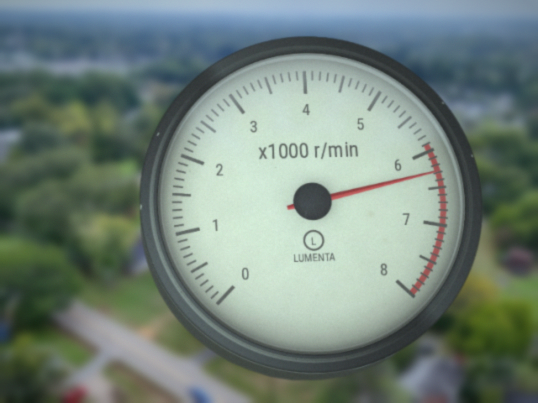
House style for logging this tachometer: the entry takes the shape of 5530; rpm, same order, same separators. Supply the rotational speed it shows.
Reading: 6300; rpm
